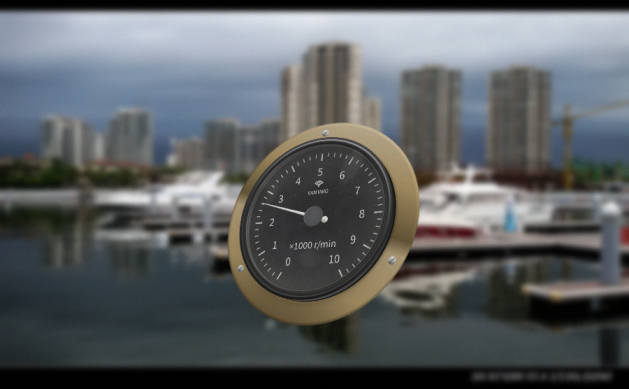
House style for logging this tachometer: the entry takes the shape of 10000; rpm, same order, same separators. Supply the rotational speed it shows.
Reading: 2600; rpm
